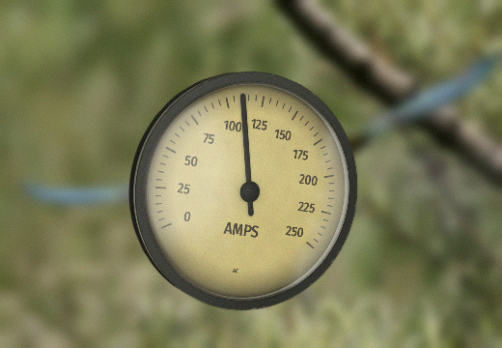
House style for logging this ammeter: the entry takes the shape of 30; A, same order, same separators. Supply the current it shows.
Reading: 110; A
